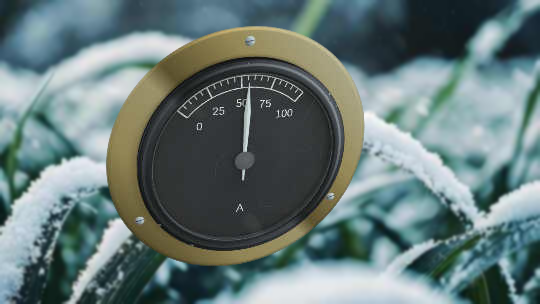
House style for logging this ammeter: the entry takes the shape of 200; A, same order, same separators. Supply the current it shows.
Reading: 55; A
